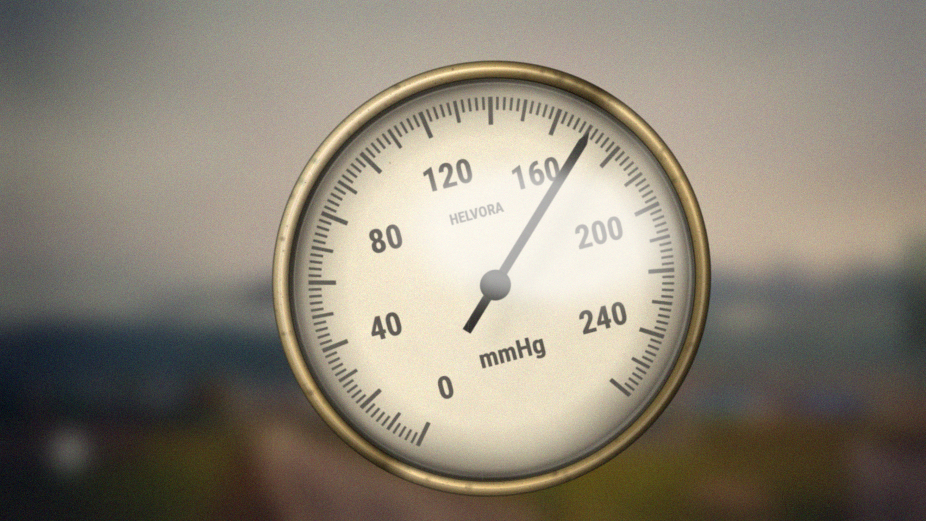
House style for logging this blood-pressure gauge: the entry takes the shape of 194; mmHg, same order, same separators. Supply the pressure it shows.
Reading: 170; mmHg
